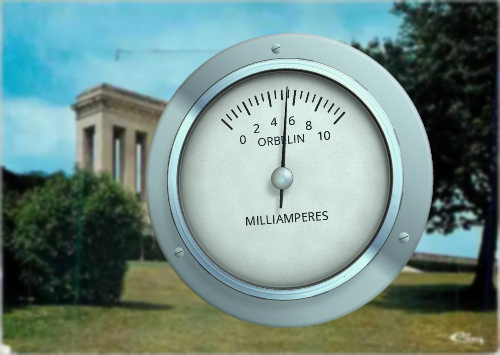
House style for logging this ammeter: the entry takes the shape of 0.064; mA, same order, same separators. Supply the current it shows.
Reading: 5.5; mA
